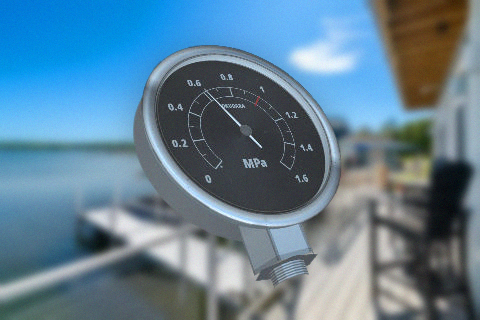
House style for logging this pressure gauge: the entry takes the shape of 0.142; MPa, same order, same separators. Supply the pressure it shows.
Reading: 0.6; MPa
